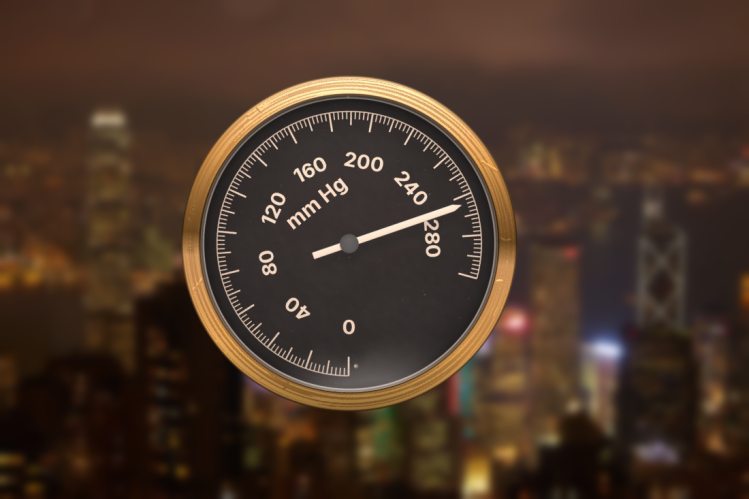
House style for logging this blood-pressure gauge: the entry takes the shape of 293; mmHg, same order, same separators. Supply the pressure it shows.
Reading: 264; mmHg
